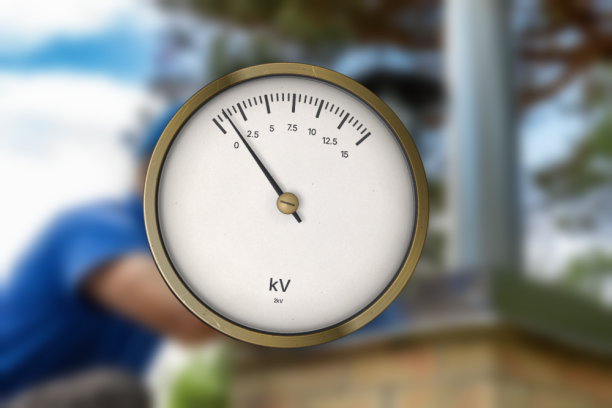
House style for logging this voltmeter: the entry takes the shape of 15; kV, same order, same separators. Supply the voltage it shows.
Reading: 1; kV
